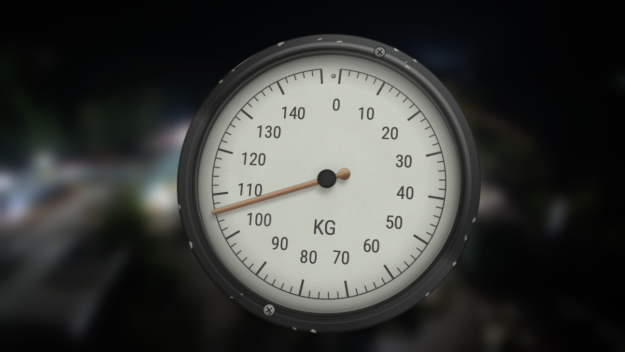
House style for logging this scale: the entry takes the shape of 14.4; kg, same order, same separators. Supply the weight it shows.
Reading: 106; kg
